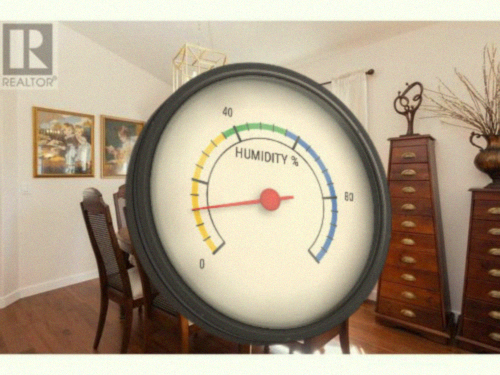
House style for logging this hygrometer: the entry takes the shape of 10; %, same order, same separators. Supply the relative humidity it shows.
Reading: 12; %
